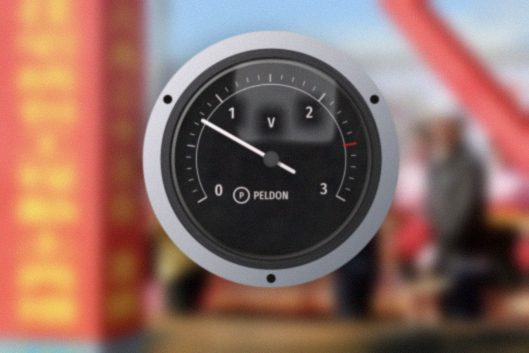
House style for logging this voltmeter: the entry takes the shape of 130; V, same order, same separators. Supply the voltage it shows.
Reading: 0.75; V
